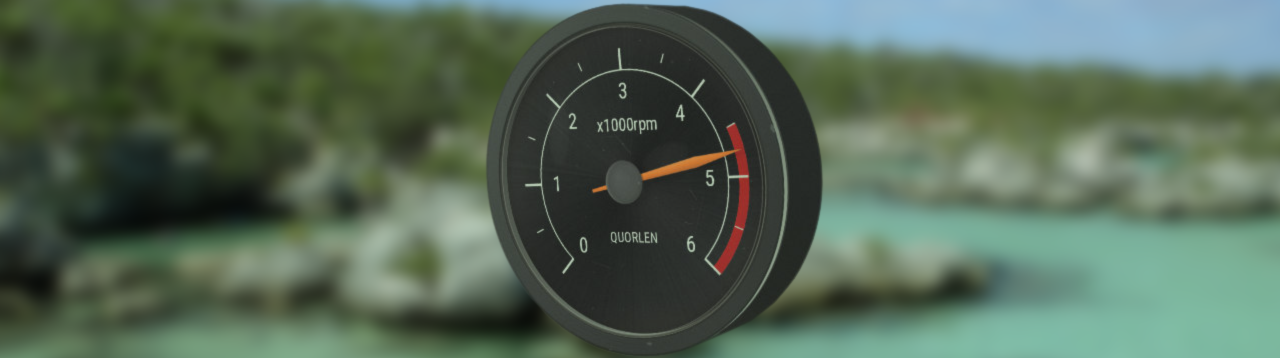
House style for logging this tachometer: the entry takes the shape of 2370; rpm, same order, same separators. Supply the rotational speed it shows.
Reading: 4750; rpm
